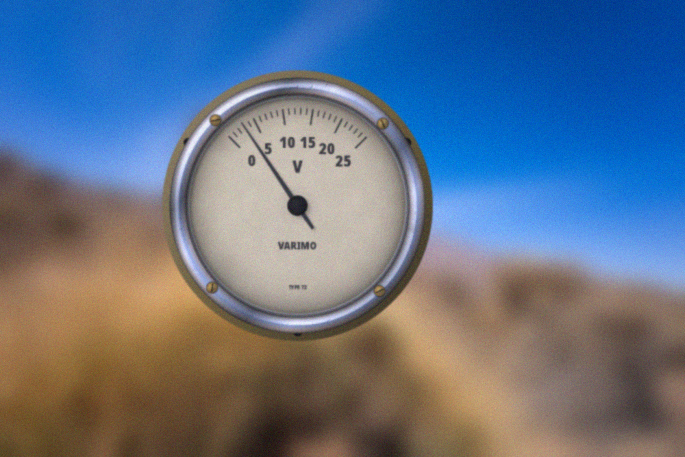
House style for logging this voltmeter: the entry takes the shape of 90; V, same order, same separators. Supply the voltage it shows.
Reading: 3; V
